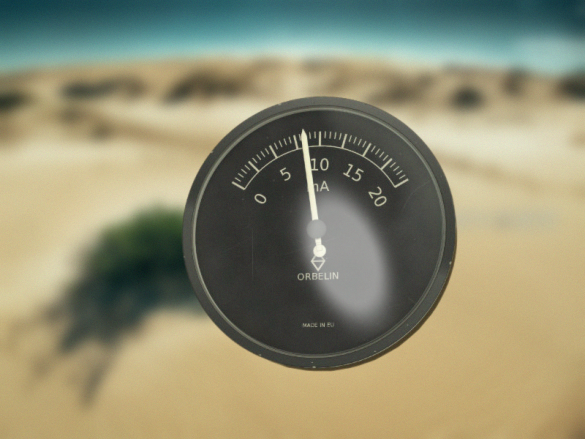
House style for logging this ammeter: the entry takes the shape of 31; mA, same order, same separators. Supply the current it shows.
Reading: 8.5; mA
